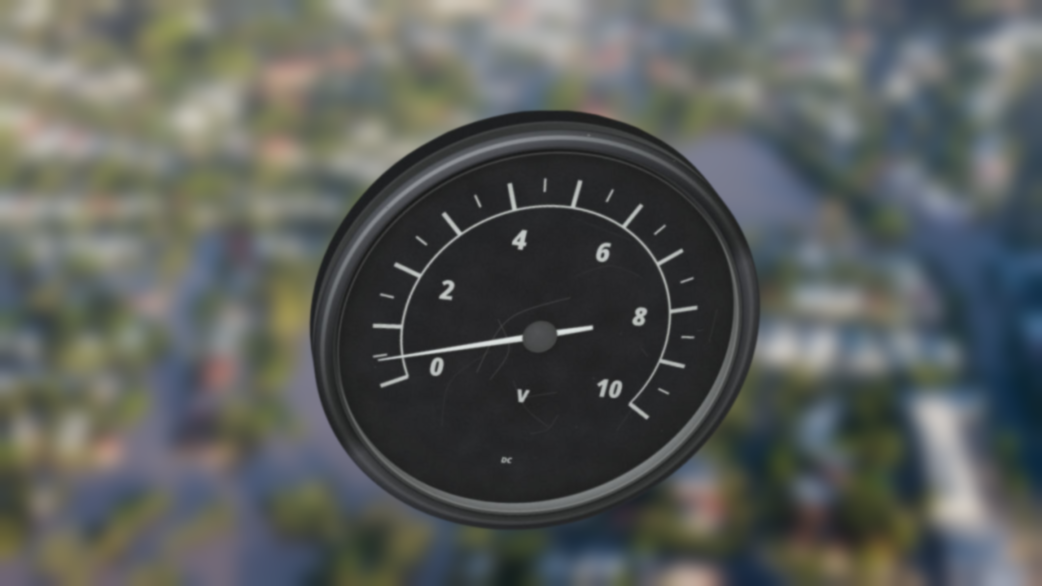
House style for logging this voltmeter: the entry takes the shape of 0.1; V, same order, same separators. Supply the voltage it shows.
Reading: 0.5; V
